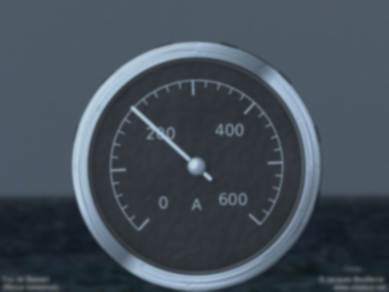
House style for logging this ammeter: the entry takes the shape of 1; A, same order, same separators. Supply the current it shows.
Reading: 200; A
